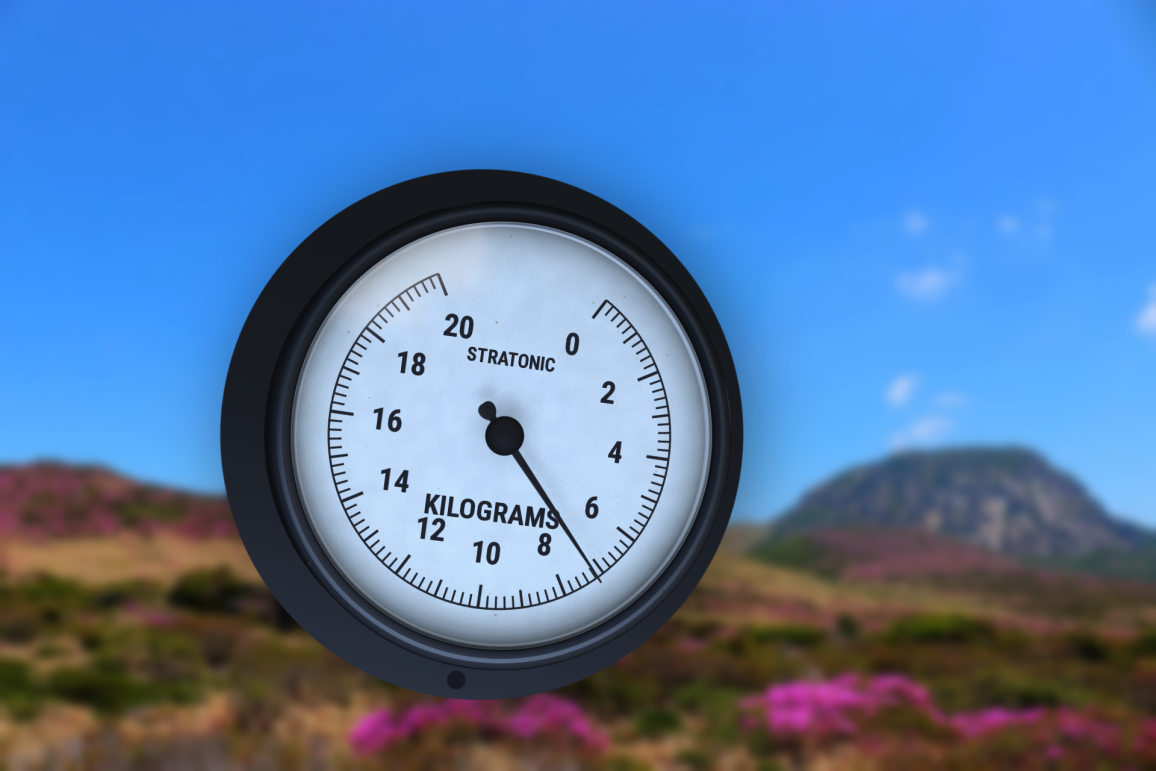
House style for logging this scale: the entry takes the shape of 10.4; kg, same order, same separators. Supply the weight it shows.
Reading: 7.2; kg
